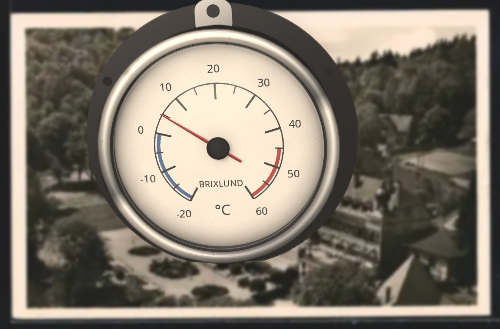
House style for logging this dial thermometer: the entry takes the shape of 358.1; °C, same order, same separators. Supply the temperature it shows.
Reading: 5; °C
